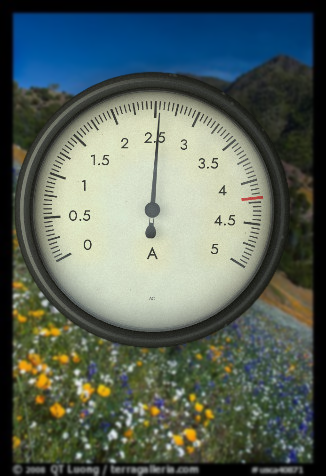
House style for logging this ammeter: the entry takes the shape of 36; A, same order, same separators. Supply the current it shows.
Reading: 2.55; A
